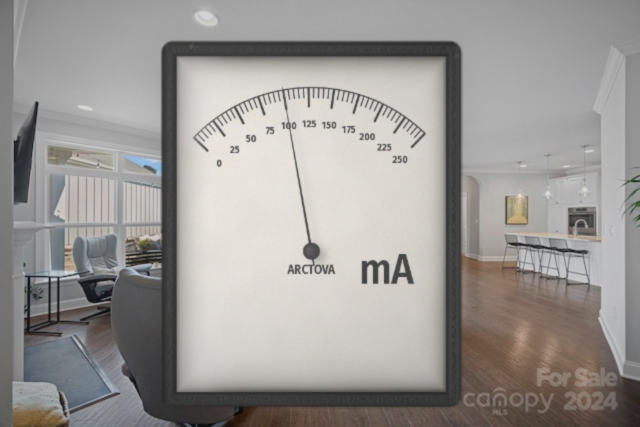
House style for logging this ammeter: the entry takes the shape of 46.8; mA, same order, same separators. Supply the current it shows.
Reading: 100; mA
